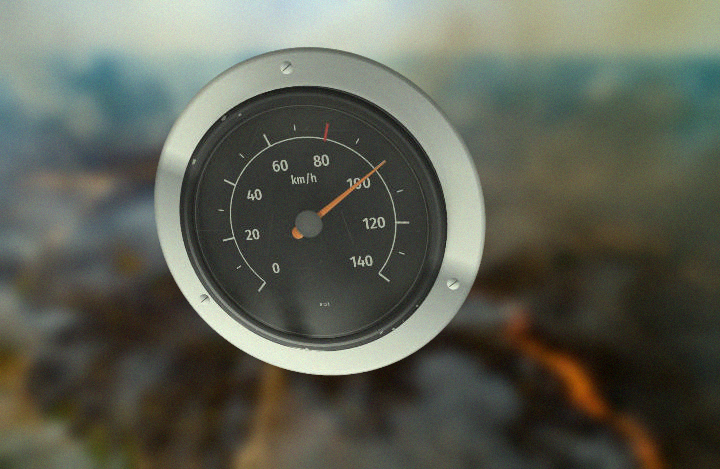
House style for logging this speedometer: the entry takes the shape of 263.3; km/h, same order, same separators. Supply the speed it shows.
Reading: 100; km/h
